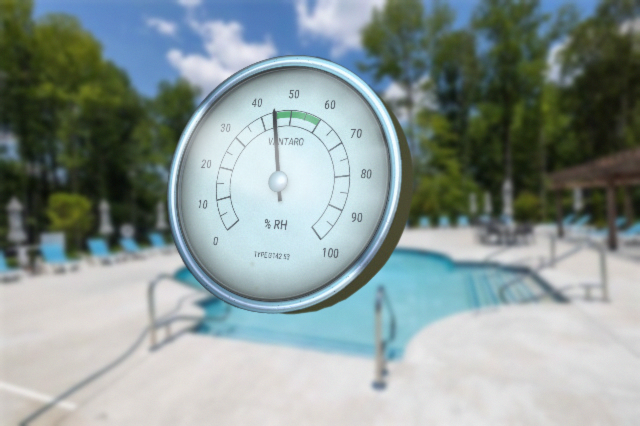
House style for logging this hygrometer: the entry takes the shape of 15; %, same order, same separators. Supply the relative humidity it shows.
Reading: 45; %
